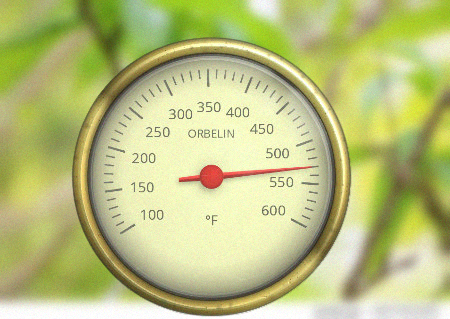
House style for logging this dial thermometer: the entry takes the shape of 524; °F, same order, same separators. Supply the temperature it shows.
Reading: 530; °F
